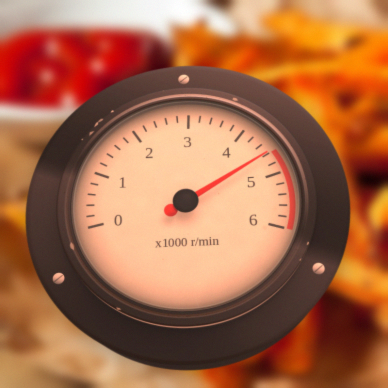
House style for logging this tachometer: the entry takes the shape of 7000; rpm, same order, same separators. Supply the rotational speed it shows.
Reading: 4600; rpm
